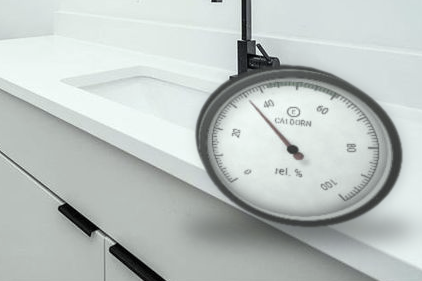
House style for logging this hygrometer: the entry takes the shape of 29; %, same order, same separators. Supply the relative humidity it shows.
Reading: 35; %
